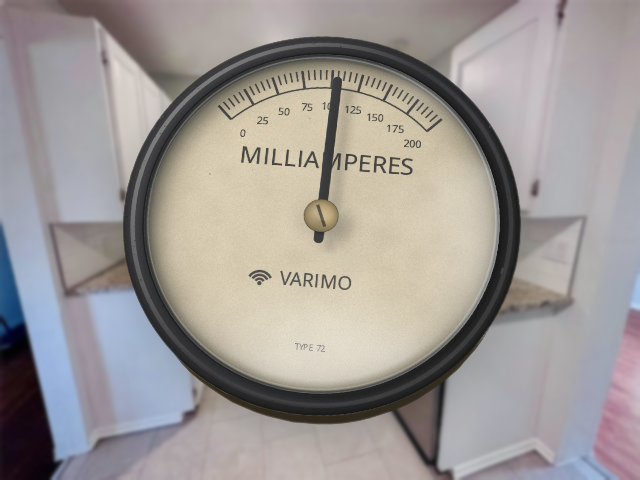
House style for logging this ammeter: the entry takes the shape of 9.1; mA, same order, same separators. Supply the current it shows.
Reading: 105; mA
